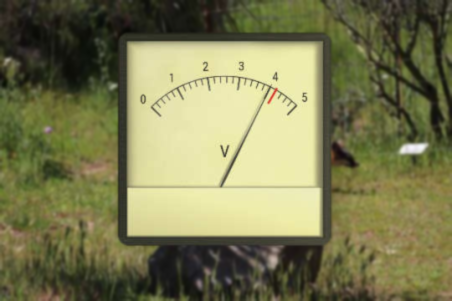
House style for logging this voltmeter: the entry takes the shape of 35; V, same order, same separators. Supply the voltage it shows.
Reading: 4; V
